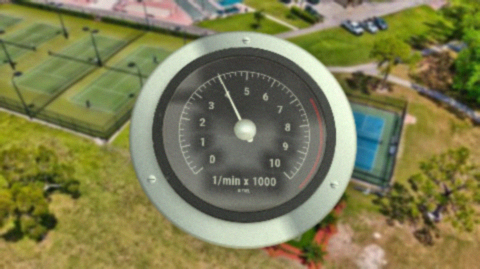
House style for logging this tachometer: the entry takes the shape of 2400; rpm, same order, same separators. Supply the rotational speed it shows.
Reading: 4000; rpm
